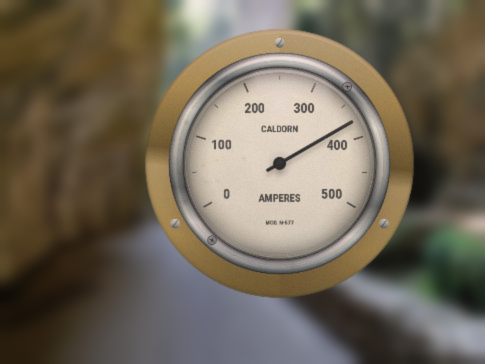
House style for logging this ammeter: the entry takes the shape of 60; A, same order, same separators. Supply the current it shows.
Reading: 375; A
